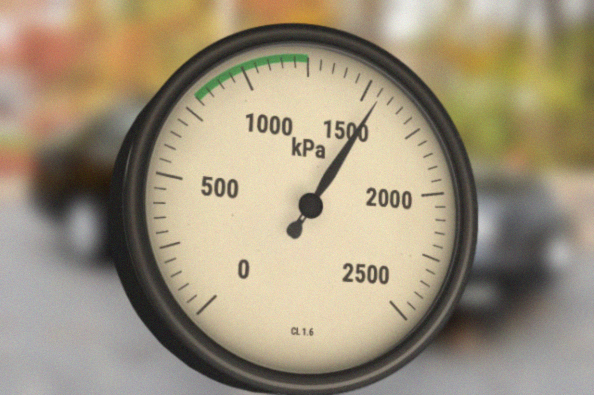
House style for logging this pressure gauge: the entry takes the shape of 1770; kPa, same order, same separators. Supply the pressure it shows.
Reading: 1550; kPa
